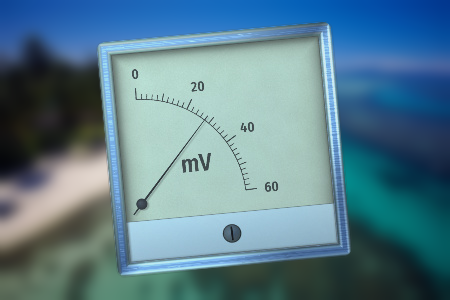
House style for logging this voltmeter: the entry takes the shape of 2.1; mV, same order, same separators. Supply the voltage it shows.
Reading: 28; mV
